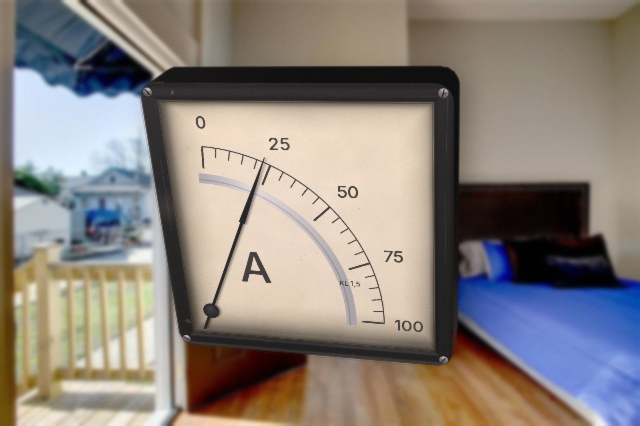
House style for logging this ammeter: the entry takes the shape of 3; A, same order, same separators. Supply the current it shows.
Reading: 22.5; A
